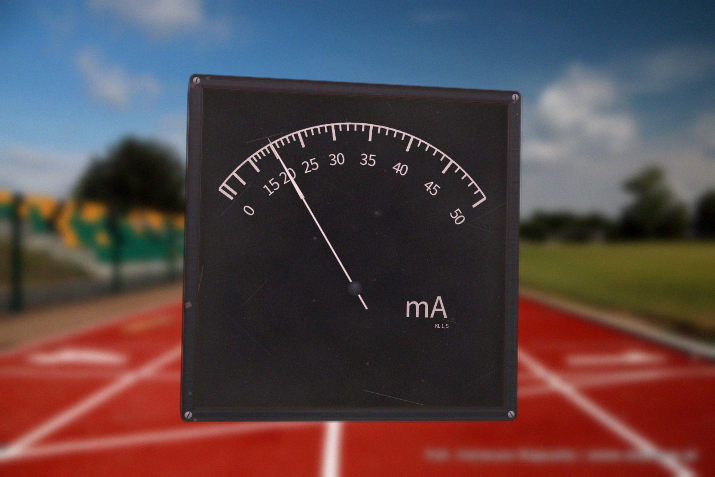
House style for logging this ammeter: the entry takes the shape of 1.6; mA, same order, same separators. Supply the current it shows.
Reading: 20; mA
